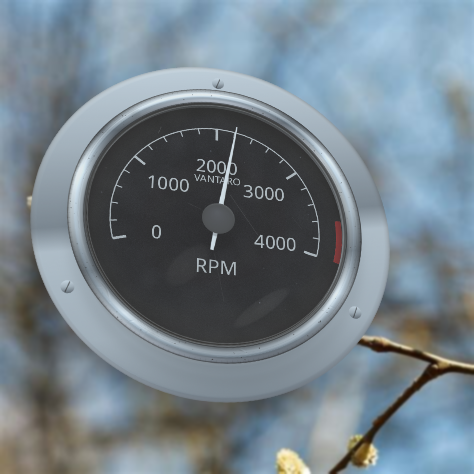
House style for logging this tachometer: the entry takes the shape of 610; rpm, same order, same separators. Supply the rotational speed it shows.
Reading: 2200; rpm
